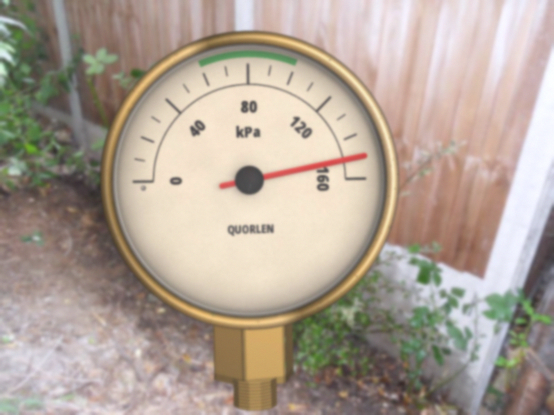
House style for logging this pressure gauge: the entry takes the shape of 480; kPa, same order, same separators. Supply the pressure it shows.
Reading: 150; kPa
